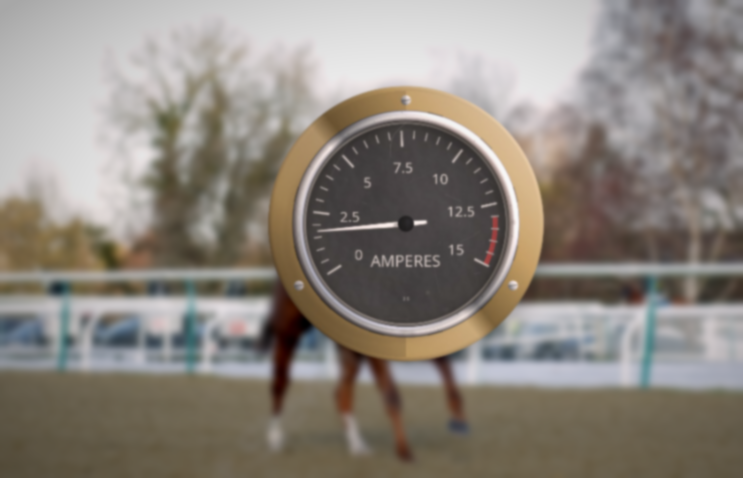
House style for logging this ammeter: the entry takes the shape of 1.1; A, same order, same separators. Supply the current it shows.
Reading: 1.75; A
